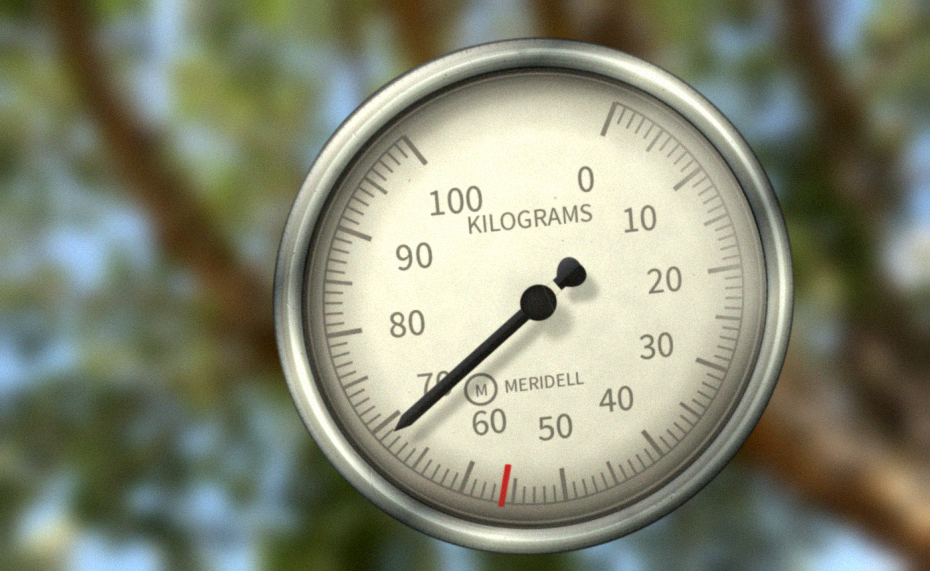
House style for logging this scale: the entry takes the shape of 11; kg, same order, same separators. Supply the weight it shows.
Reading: 69; kg
